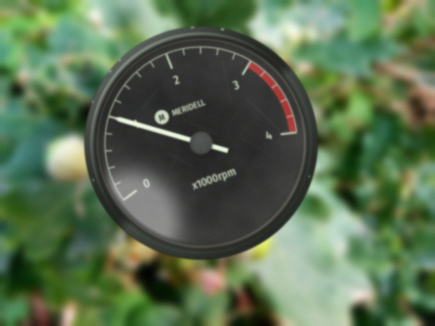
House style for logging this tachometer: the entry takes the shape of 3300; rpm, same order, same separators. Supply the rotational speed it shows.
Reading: 1000; rpm
